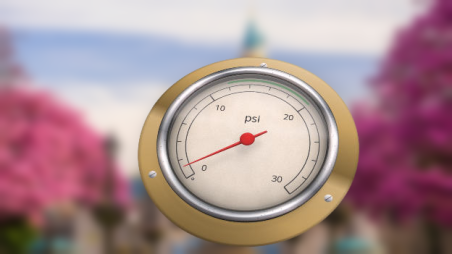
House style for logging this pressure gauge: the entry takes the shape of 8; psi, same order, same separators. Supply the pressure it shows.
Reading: 1; psi
